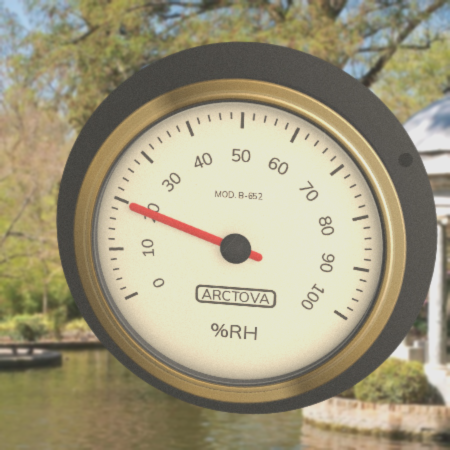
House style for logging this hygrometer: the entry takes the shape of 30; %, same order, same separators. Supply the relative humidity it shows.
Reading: 20; %
